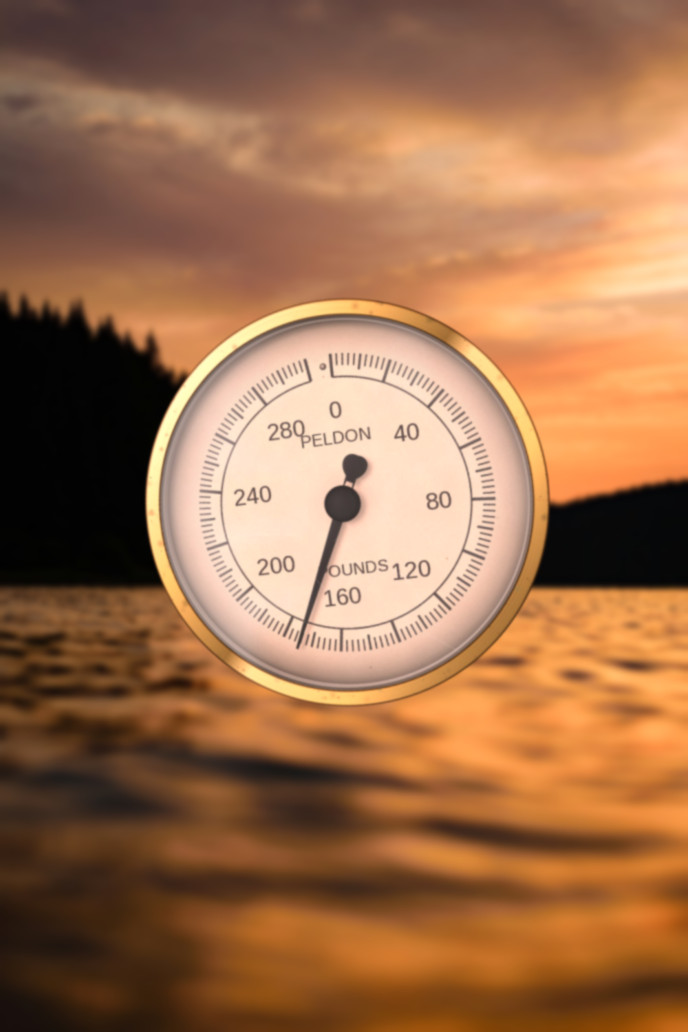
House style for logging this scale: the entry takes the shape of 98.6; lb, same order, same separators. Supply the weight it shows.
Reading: 174; lb
